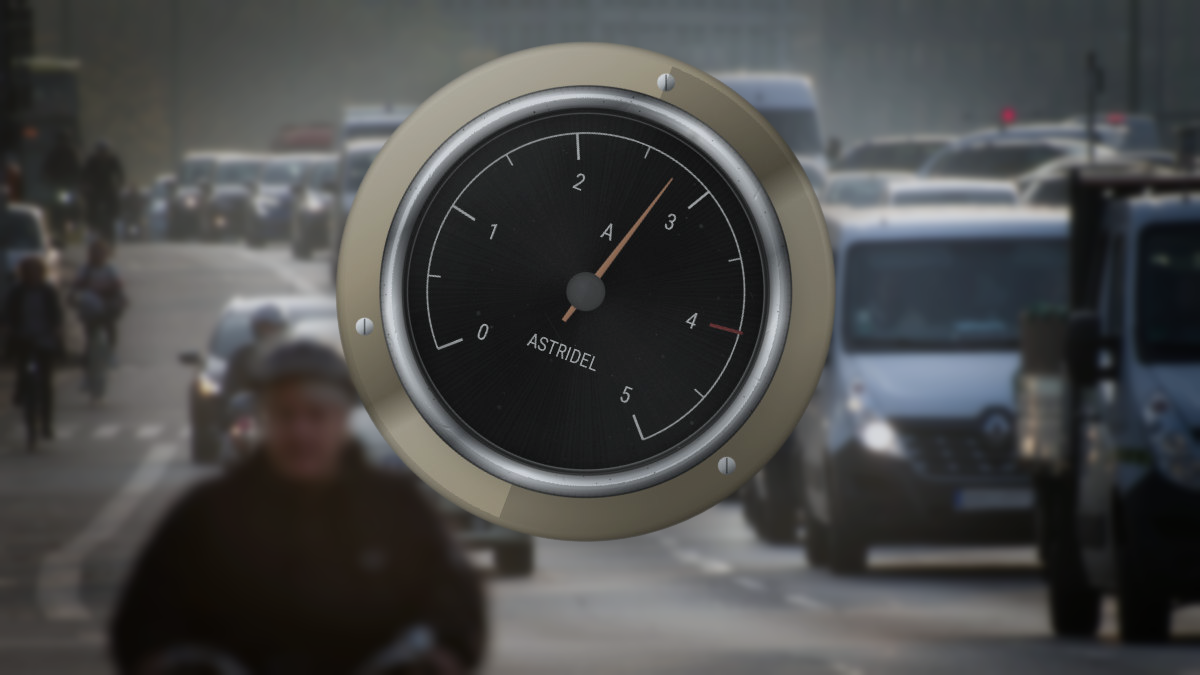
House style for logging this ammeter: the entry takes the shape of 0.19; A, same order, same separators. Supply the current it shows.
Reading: 2.75; A
